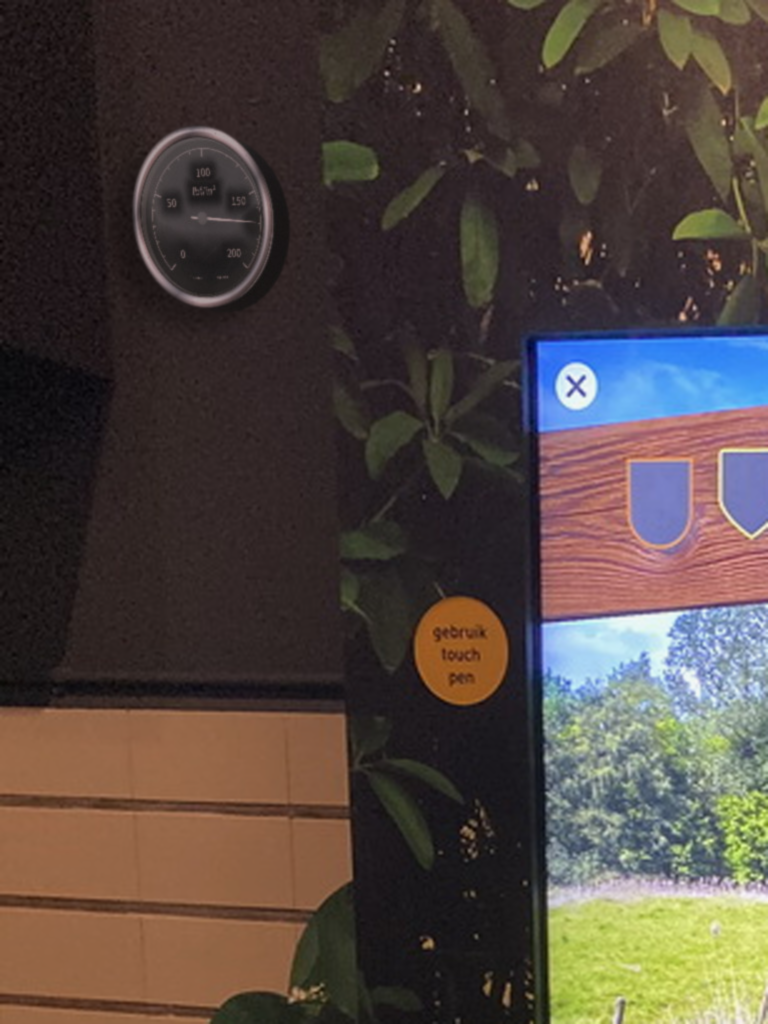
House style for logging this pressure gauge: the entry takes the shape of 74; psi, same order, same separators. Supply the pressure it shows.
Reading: 170; psi
